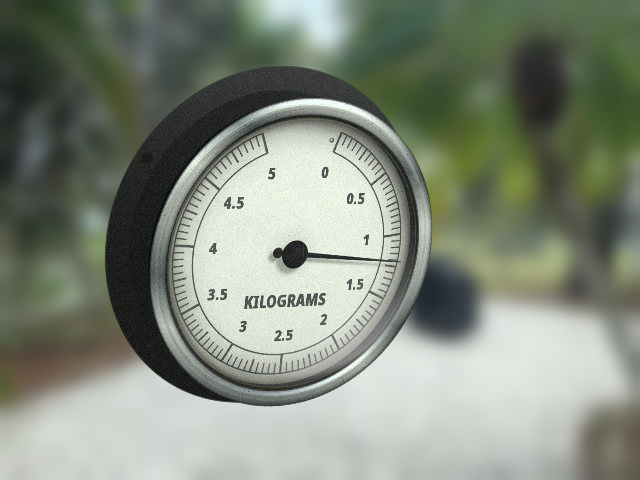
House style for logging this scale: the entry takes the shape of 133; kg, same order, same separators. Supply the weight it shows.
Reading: 1.2; kg
